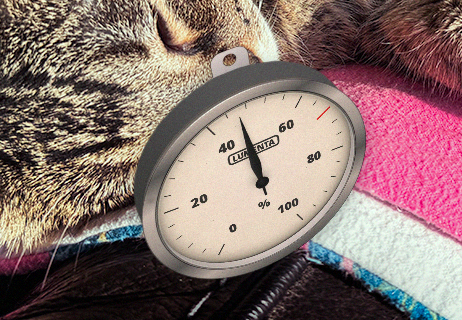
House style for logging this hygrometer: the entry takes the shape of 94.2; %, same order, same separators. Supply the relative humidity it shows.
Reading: 46; %
